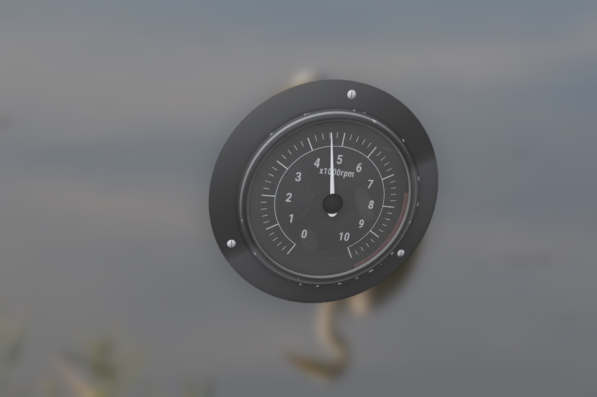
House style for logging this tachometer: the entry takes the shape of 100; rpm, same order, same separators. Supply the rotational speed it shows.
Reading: 4600; rpm
